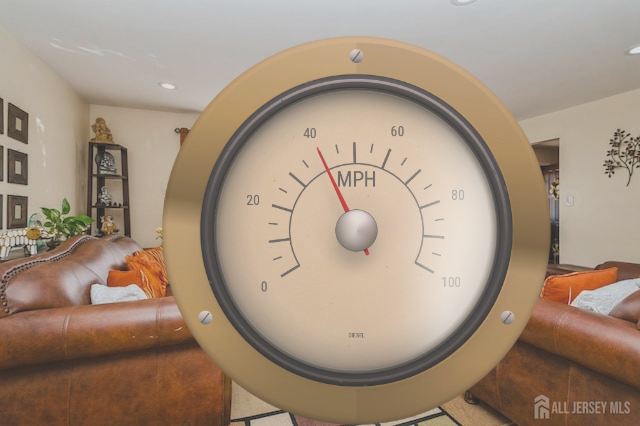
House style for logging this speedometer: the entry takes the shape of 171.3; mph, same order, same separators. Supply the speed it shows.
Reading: 40; mph
